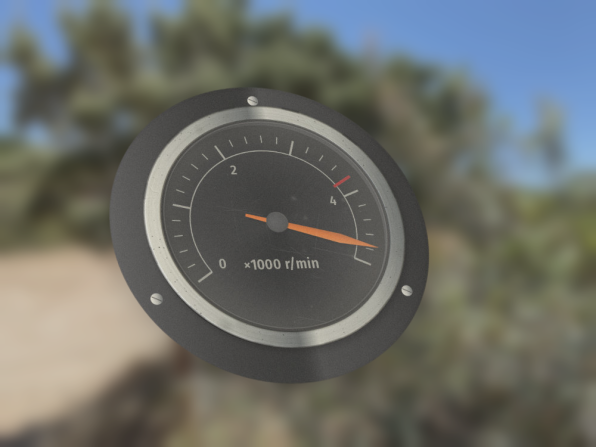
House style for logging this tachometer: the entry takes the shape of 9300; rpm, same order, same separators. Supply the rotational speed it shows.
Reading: 4800; rpm
